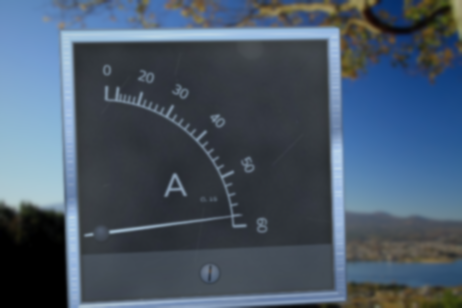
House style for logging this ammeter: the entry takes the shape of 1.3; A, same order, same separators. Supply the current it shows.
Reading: 58; A
